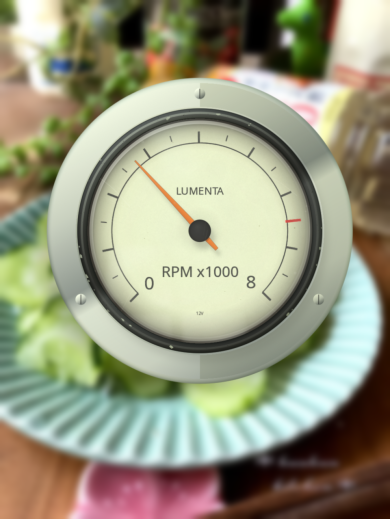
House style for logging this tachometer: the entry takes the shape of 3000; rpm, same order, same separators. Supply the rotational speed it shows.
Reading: 2750; rpm
